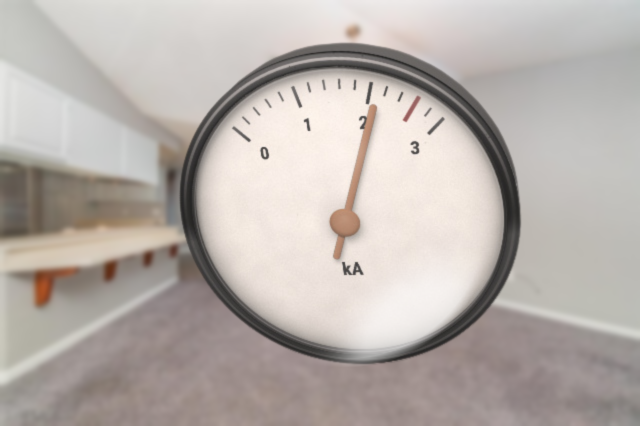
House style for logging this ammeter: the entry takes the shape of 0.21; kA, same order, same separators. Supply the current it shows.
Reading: 2.1; kA
